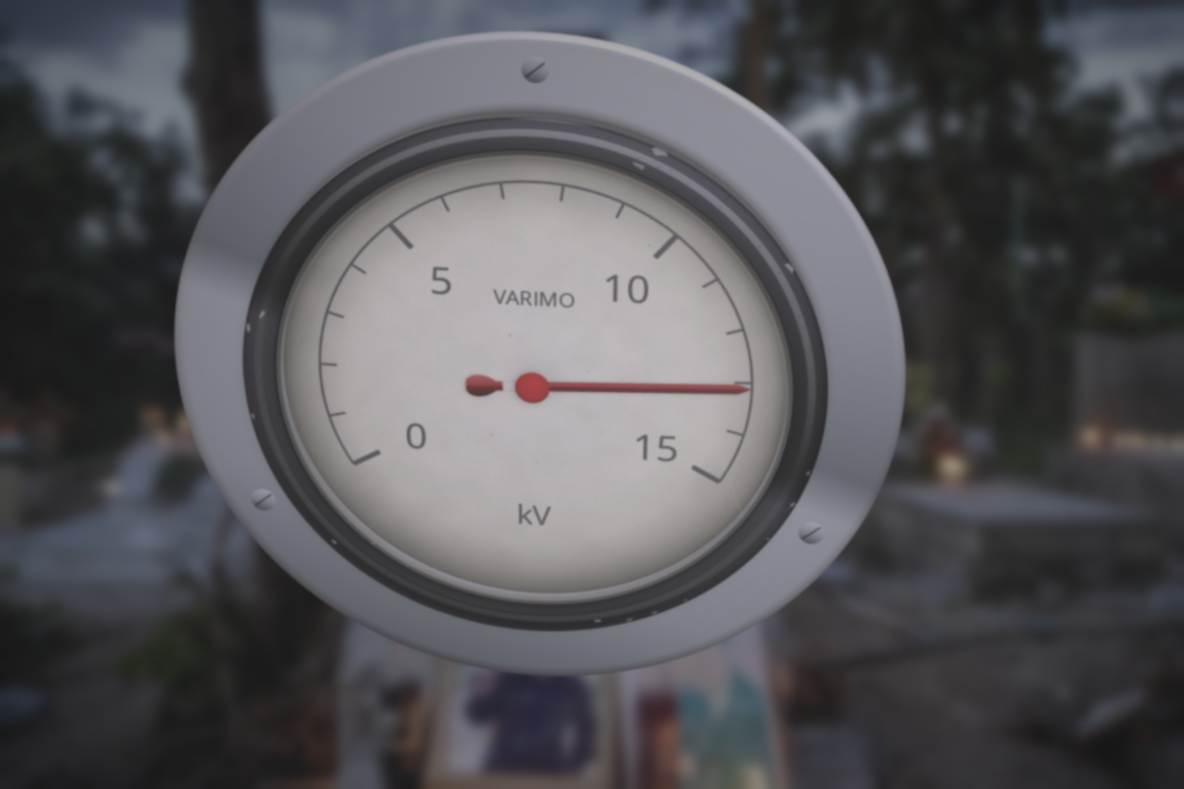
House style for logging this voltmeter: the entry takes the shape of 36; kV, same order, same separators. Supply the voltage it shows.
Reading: 13; kV
